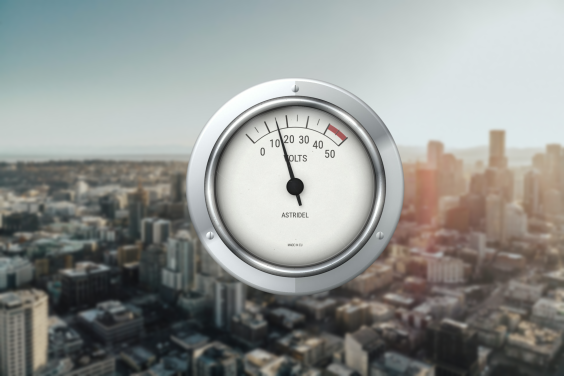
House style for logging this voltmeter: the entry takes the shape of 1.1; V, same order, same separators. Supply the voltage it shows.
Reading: 15; V
